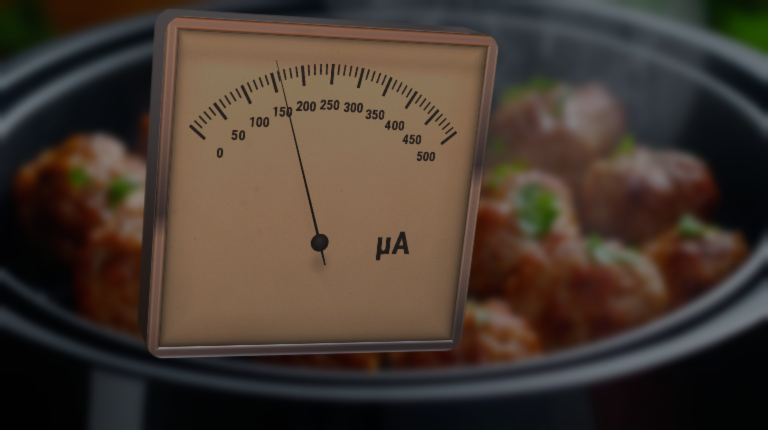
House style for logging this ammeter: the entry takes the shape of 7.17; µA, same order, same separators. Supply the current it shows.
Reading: 160; µA
